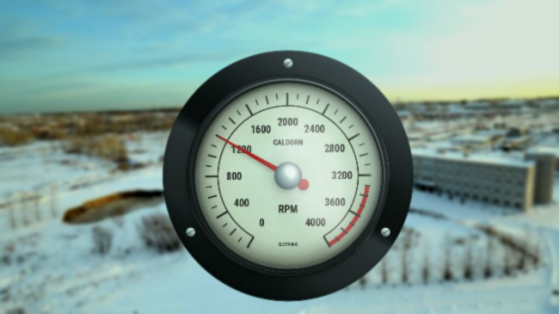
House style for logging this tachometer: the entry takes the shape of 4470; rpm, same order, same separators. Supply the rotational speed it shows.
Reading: 1200; rpm
